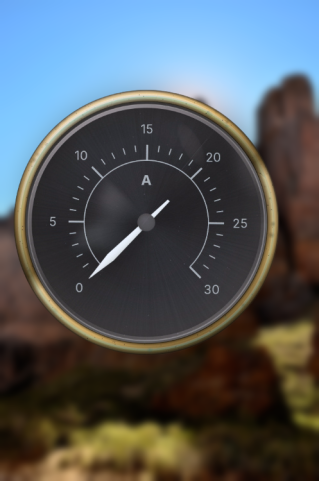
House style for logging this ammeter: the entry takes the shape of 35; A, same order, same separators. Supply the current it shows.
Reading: 0; A
